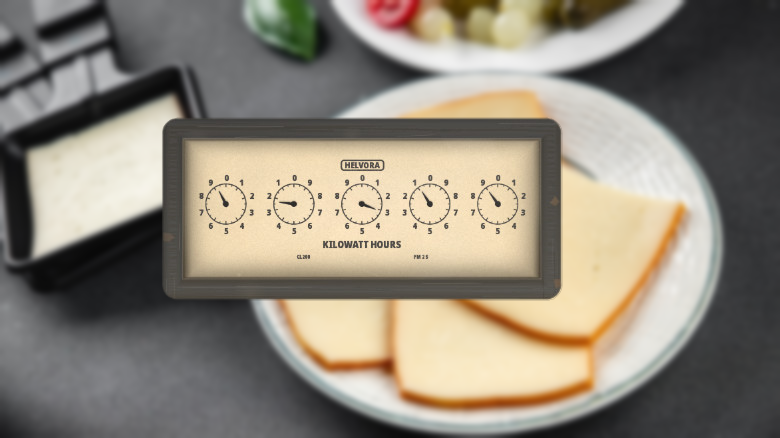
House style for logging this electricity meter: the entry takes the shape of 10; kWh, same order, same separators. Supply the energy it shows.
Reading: 92309; kWh
